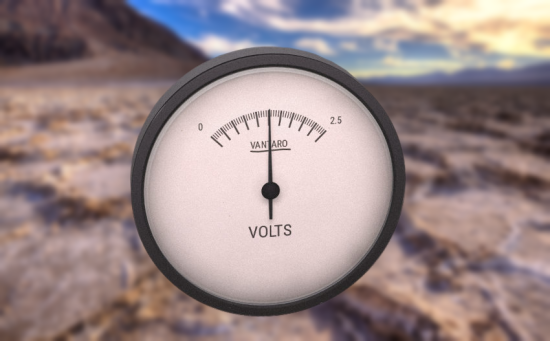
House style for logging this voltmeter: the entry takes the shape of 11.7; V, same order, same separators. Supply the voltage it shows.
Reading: 1.25; V
